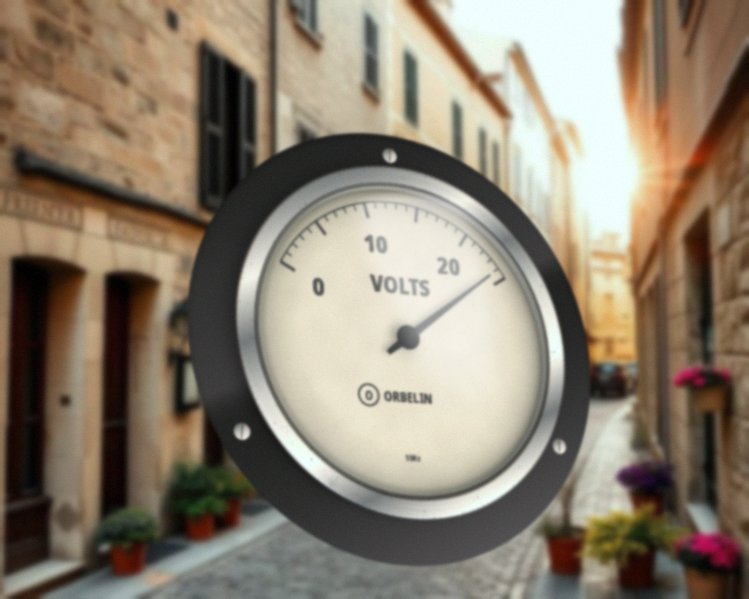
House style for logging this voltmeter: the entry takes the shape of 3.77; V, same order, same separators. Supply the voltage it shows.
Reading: 24; V
